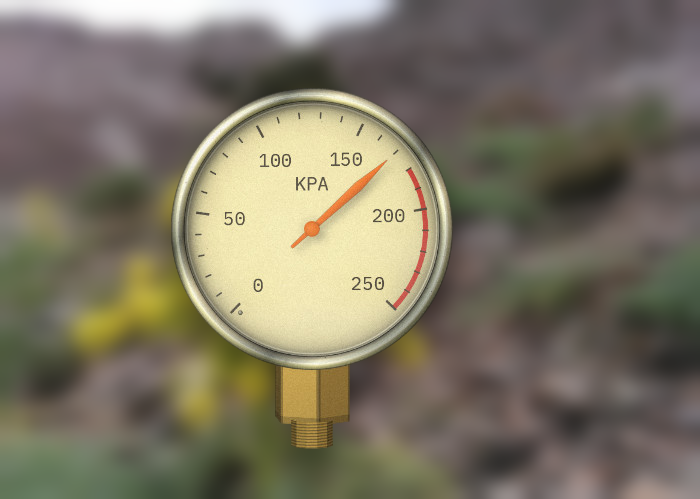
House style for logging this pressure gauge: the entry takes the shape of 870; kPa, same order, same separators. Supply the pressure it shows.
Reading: 170; kPa
